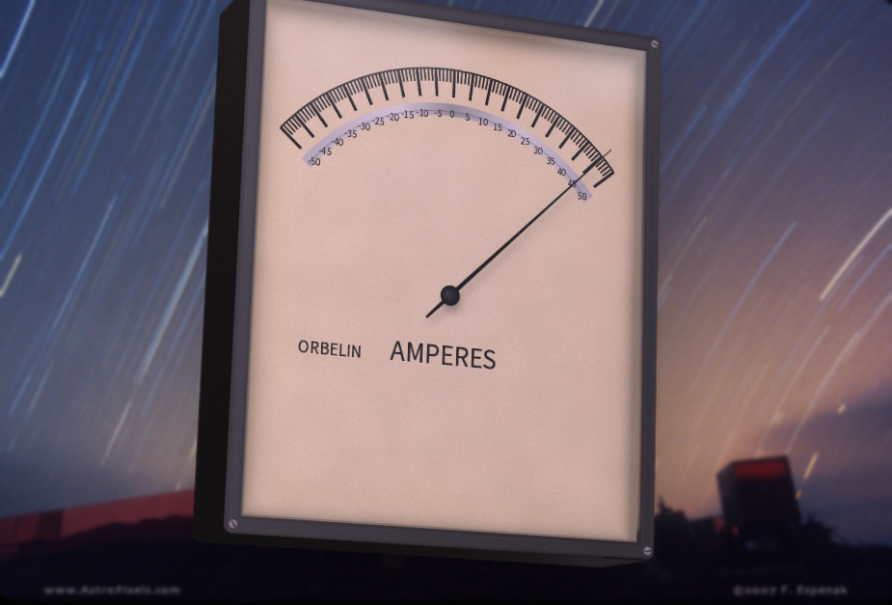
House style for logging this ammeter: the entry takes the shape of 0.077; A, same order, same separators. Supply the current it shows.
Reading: 45; A
